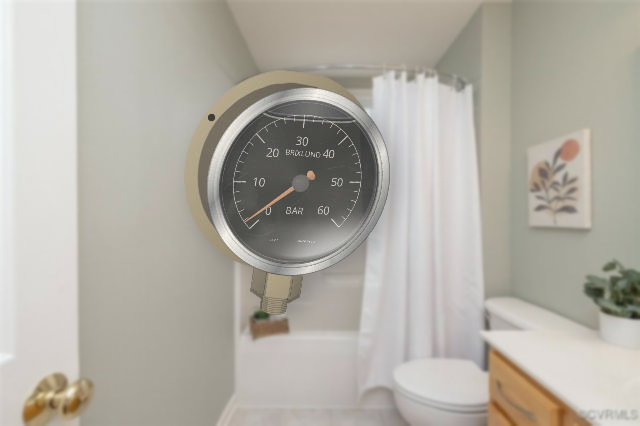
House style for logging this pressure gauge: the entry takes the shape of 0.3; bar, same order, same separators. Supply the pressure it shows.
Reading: 2; bar
